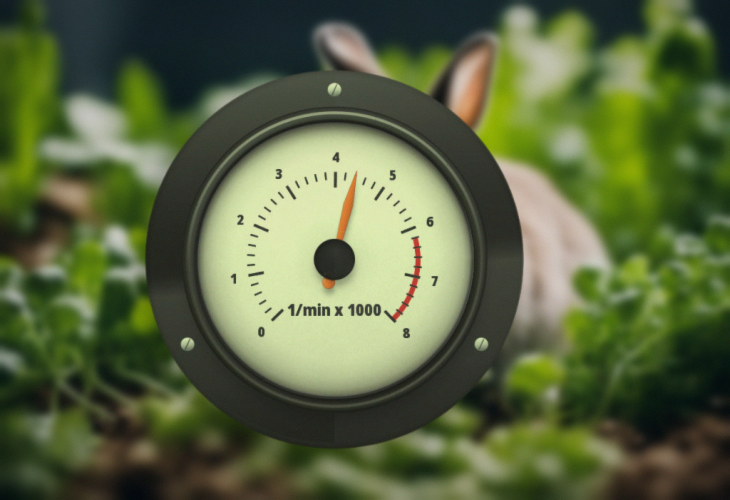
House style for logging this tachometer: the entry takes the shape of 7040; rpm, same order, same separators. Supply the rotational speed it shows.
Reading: 4400; rpm
